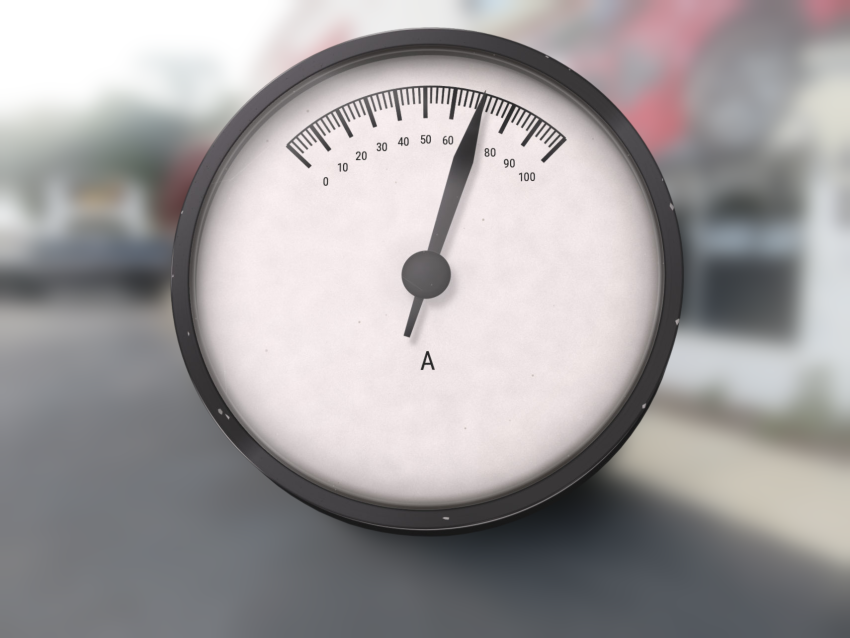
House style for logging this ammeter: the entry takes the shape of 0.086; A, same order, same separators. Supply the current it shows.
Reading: 70; A
